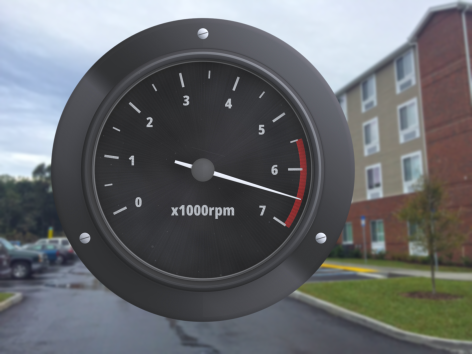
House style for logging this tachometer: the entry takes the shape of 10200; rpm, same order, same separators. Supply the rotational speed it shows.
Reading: 6500; rpm
